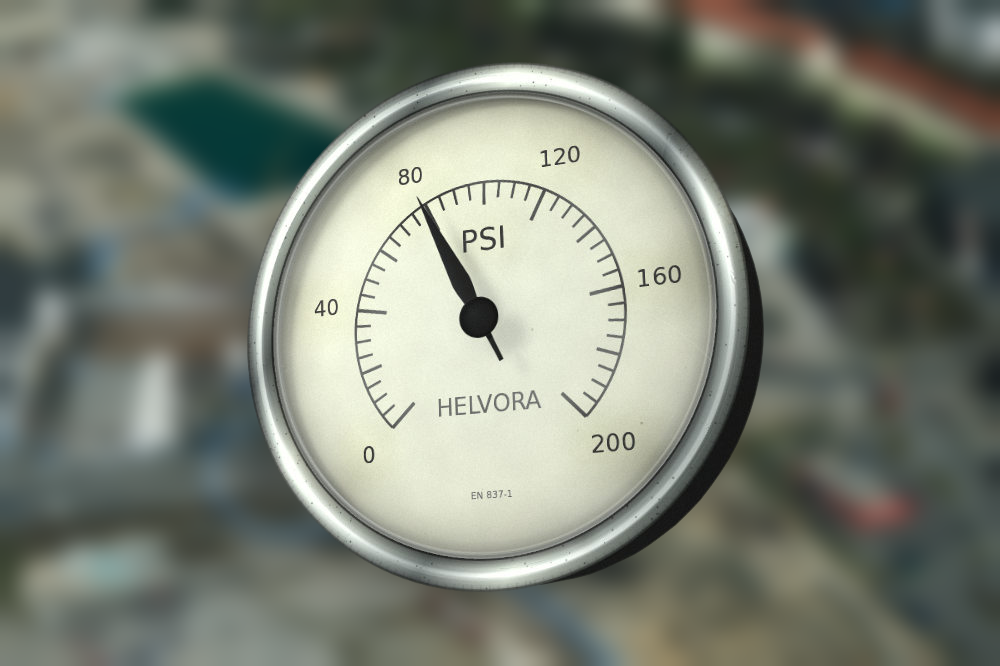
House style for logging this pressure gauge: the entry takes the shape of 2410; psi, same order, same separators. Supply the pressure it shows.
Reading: 80; psi
